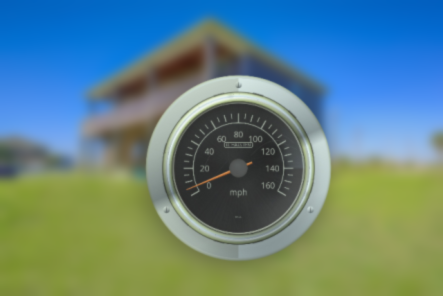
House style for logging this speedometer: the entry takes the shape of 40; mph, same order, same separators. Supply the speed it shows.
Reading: 5; mph
